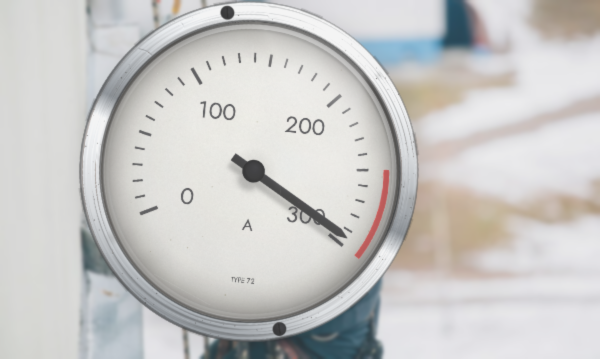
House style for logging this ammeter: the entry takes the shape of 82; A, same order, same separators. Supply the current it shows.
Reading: 295; A
